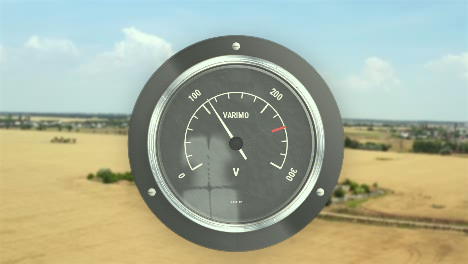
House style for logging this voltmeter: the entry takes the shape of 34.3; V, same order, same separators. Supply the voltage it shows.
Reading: 110; V
